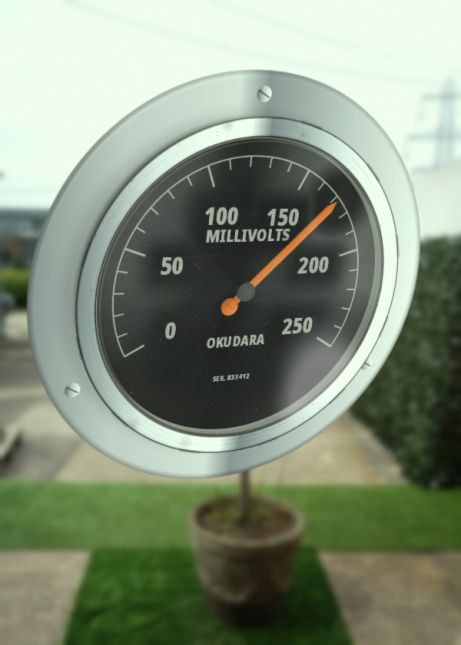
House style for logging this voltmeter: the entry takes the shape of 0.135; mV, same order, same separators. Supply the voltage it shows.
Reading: 170; mV
